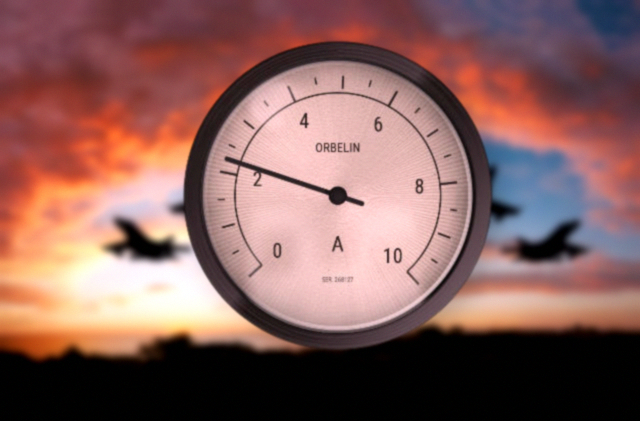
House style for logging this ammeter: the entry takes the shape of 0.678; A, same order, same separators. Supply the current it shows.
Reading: 2.25; A
